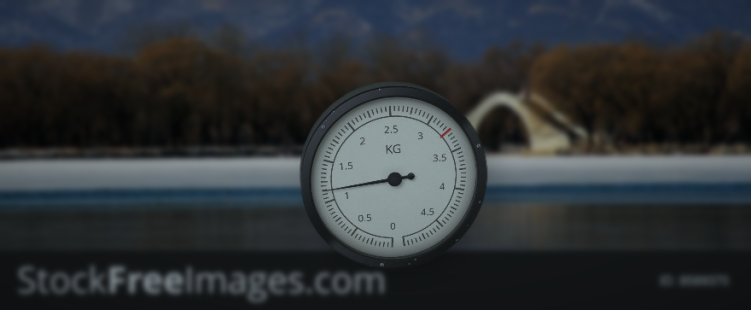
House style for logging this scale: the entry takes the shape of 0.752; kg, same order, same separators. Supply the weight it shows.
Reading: 1.15; kg
